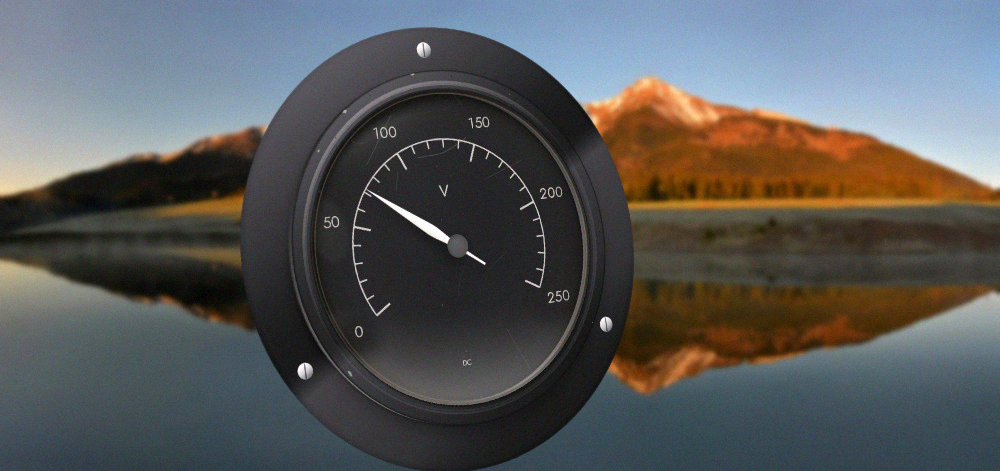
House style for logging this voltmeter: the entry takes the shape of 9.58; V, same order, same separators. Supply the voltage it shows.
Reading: 70; V
